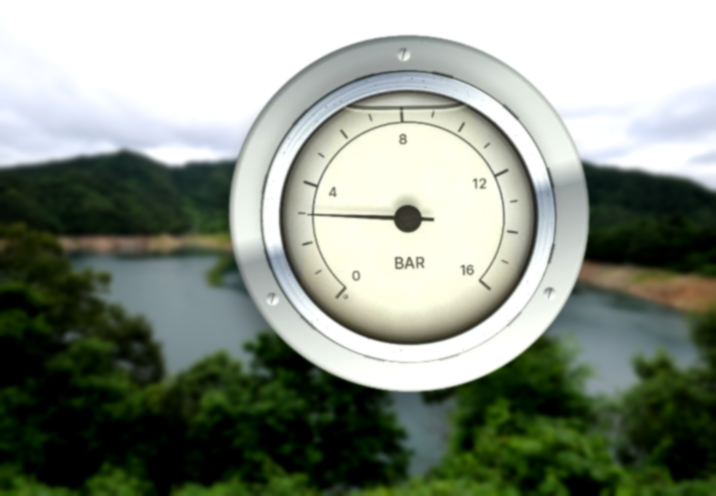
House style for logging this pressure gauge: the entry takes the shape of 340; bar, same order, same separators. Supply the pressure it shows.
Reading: 3; bar
